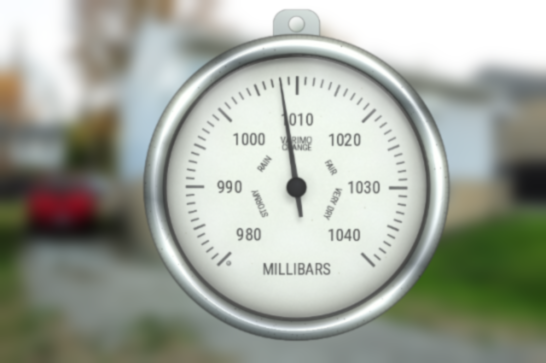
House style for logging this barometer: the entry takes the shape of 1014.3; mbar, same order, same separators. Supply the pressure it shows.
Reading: 1008; mbar
